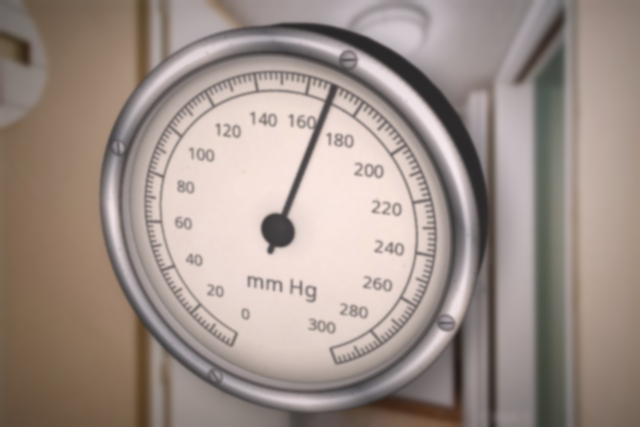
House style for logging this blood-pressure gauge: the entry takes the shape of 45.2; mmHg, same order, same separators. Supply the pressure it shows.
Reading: 170; mmHg
